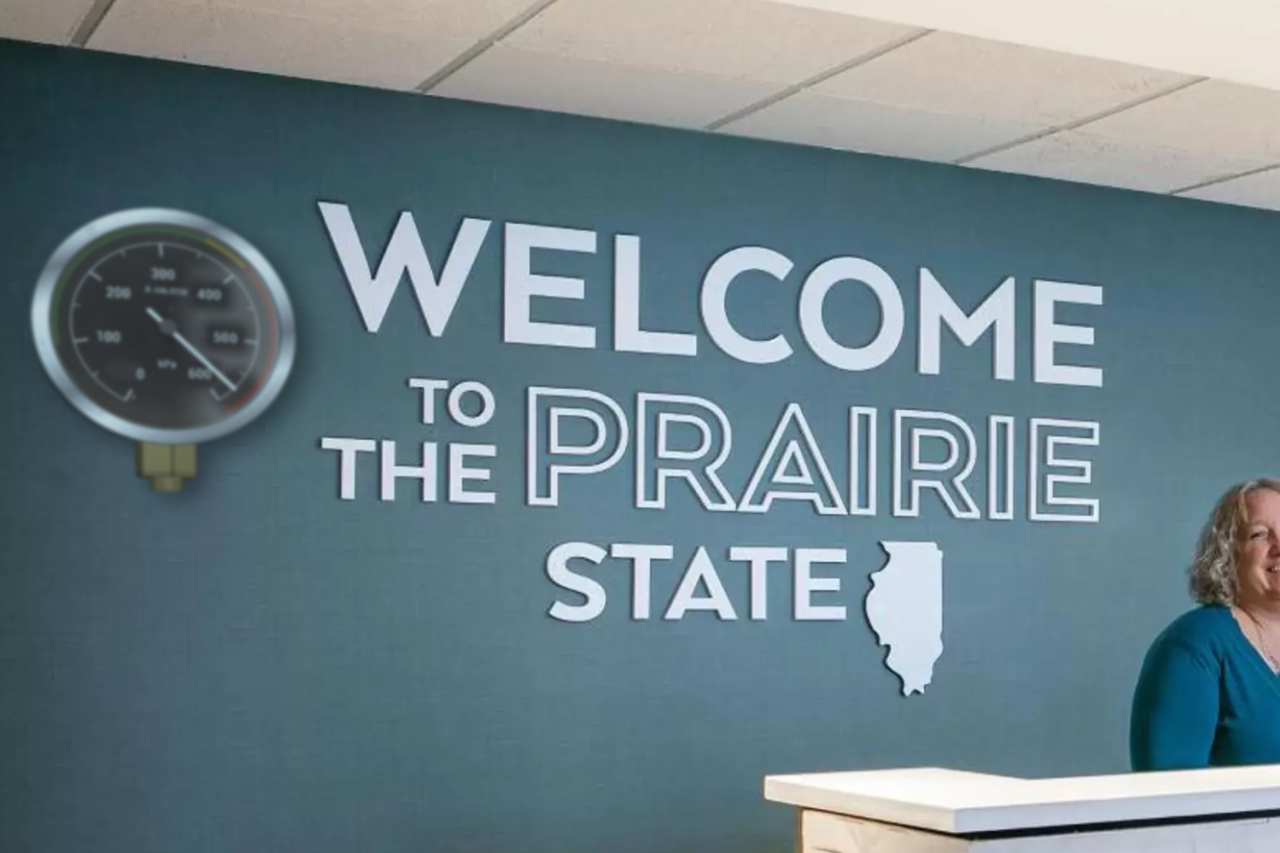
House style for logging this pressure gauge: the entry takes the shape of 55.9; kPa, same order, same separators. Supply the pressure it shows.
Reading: 575; kPa
